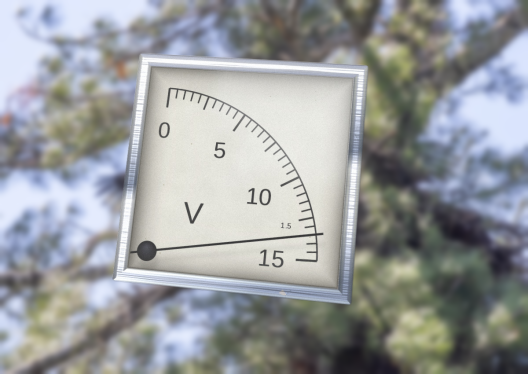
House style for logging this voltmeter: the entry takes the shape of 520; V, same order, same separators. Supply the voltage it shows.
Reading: 13.5; V
